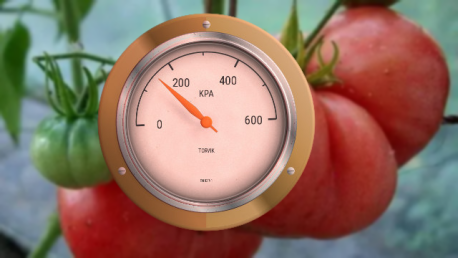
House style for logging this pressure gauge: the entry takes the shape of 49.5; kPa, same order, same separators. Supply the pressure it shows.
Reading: 150; kPa
